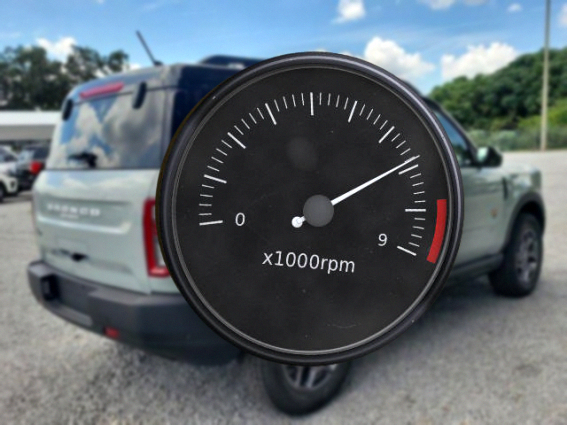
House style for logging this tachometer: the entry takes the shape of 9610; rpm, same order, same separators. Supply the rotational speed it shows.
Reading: 6800; rpm
